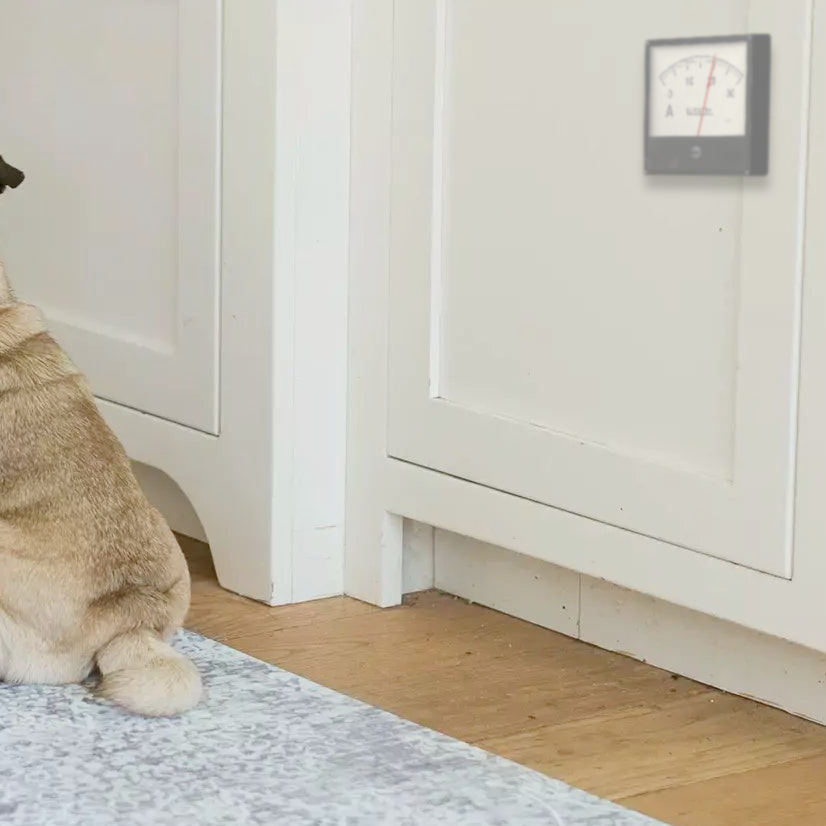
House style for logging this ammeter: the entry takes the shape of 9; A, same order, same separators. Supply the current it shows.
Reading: 20; A
